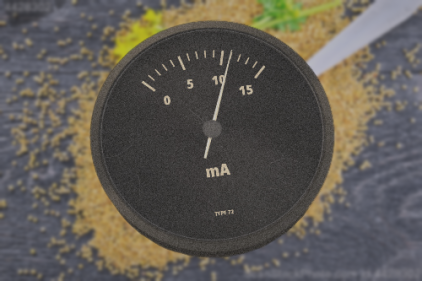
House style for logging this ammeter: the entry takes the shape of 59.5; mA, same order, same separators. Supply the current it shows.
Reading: 11; mA
